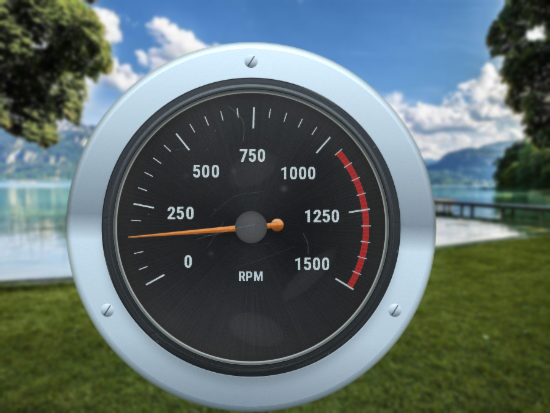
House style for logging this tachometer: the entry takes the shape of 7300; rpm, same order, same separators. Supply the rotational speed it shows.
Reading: 150; rpm
